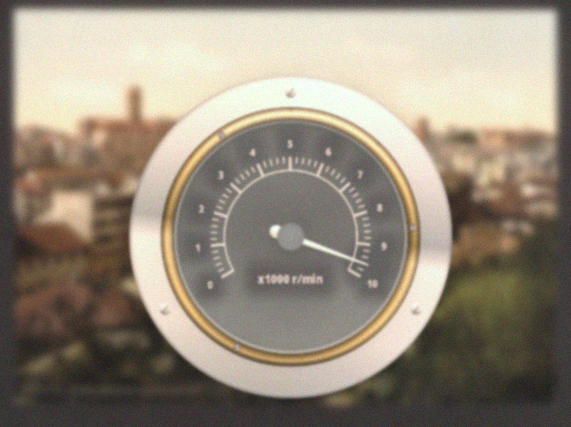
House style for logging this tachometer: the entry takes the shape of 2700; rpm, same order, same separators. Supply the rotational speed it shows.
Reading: 9600; rpm
